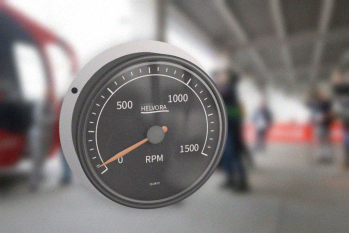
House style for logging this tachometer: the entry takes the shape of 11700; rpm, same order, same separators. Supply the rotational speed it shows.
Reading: 50; rpm
